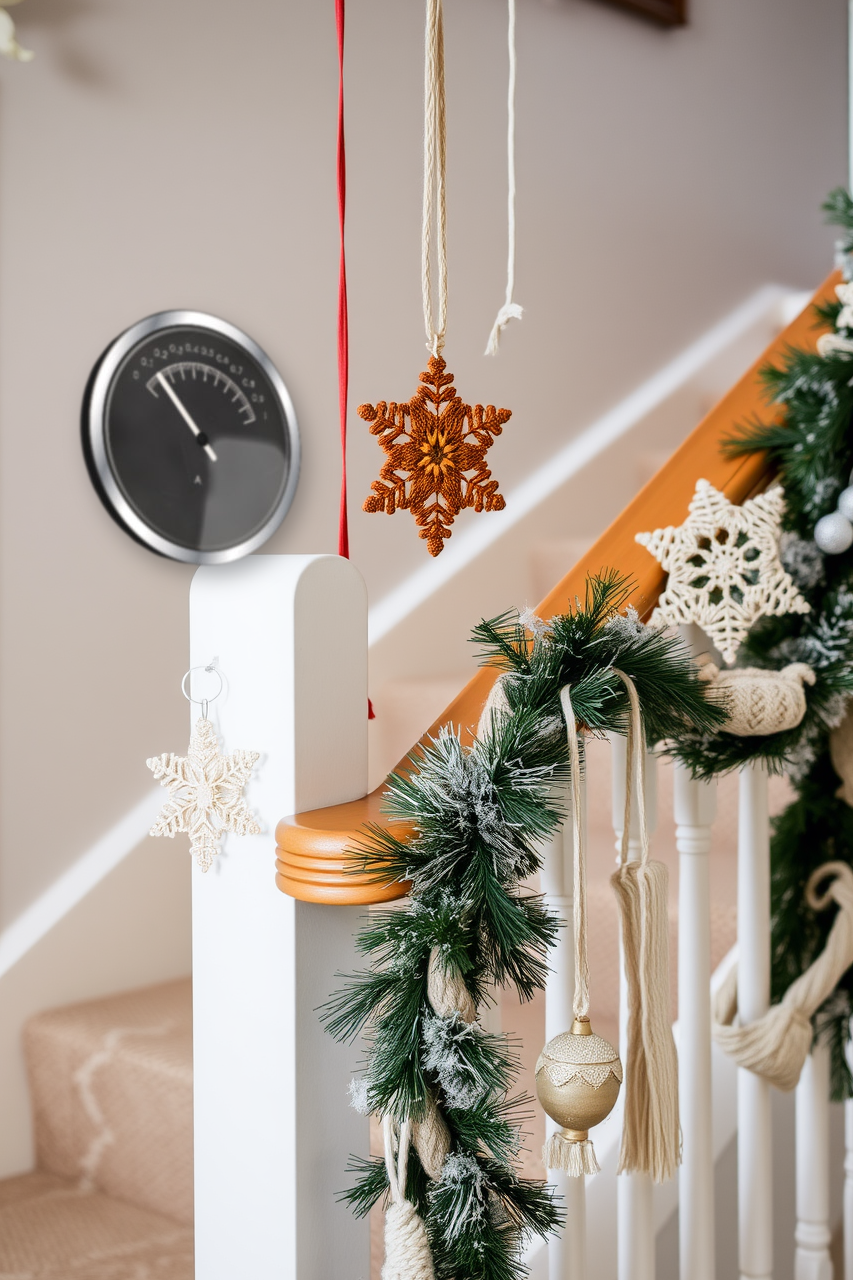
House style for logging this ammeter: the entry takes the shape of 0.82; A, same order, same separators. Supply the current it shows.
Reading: 0.1; A
